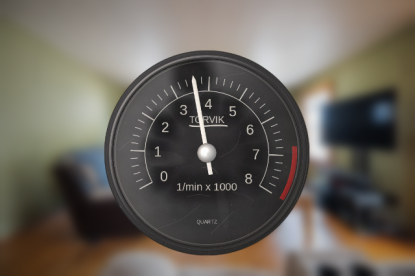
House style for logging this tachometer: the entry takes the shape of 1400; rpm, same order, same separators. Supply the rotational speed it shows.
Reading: 3600; rpm
